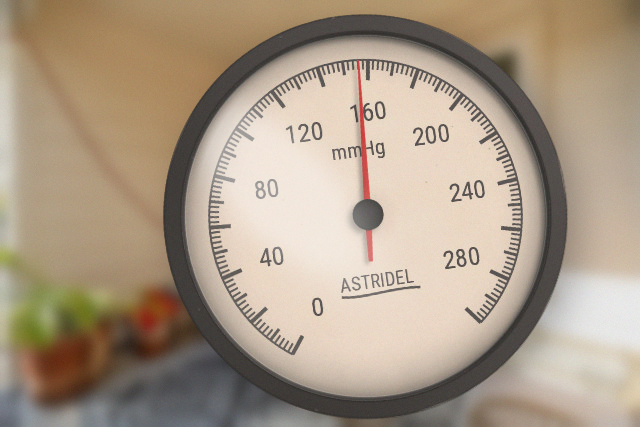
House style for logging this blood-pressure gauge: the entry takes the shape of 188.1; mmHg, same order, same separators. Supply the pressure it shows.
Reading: 156; mmHg
